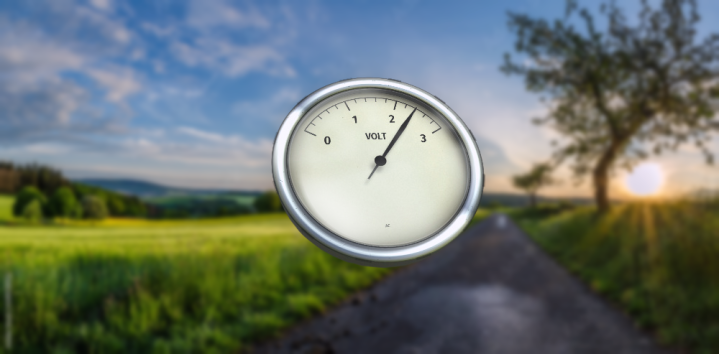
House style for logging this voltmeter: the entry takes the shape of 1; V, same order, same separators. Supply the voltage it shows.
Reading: 2.4; V
